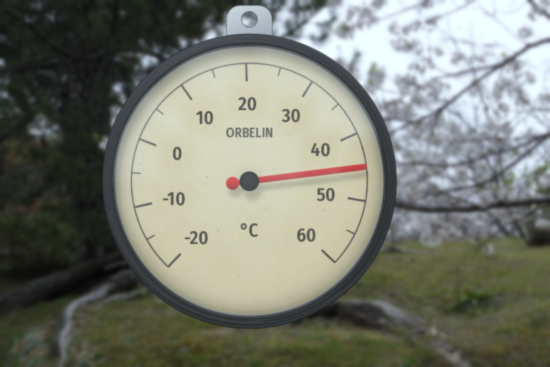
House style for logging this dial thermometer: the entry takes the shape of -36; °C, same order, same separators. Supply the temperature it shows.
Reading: 45; °C
